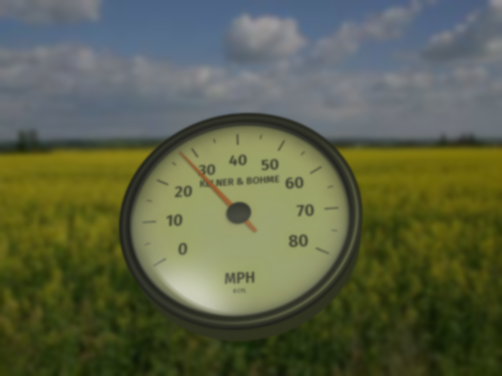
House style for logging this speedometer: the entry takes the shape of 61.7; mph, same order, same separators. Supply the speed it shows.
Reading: 27.5; mph
